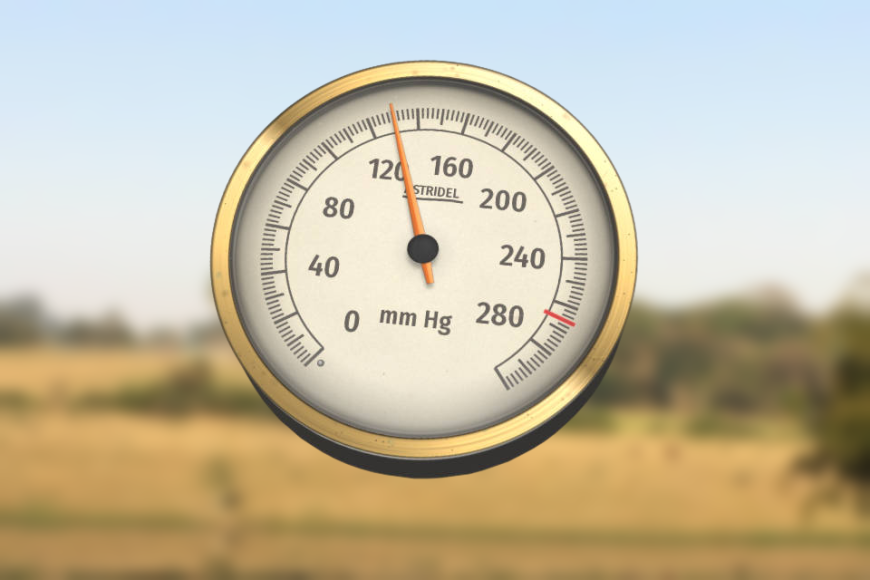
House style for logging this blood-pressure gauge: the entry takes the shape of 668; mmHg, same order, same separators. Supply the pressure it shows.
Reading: 130; mmHg
